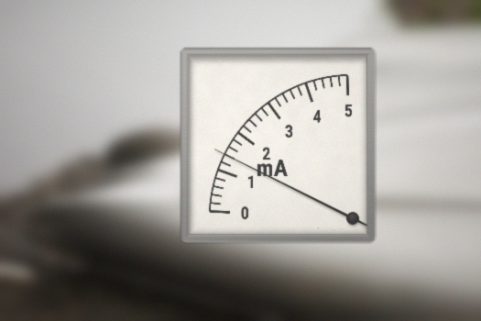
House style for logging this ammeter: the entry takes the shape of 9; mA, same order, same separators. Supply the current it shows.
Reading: 1.4; mA
